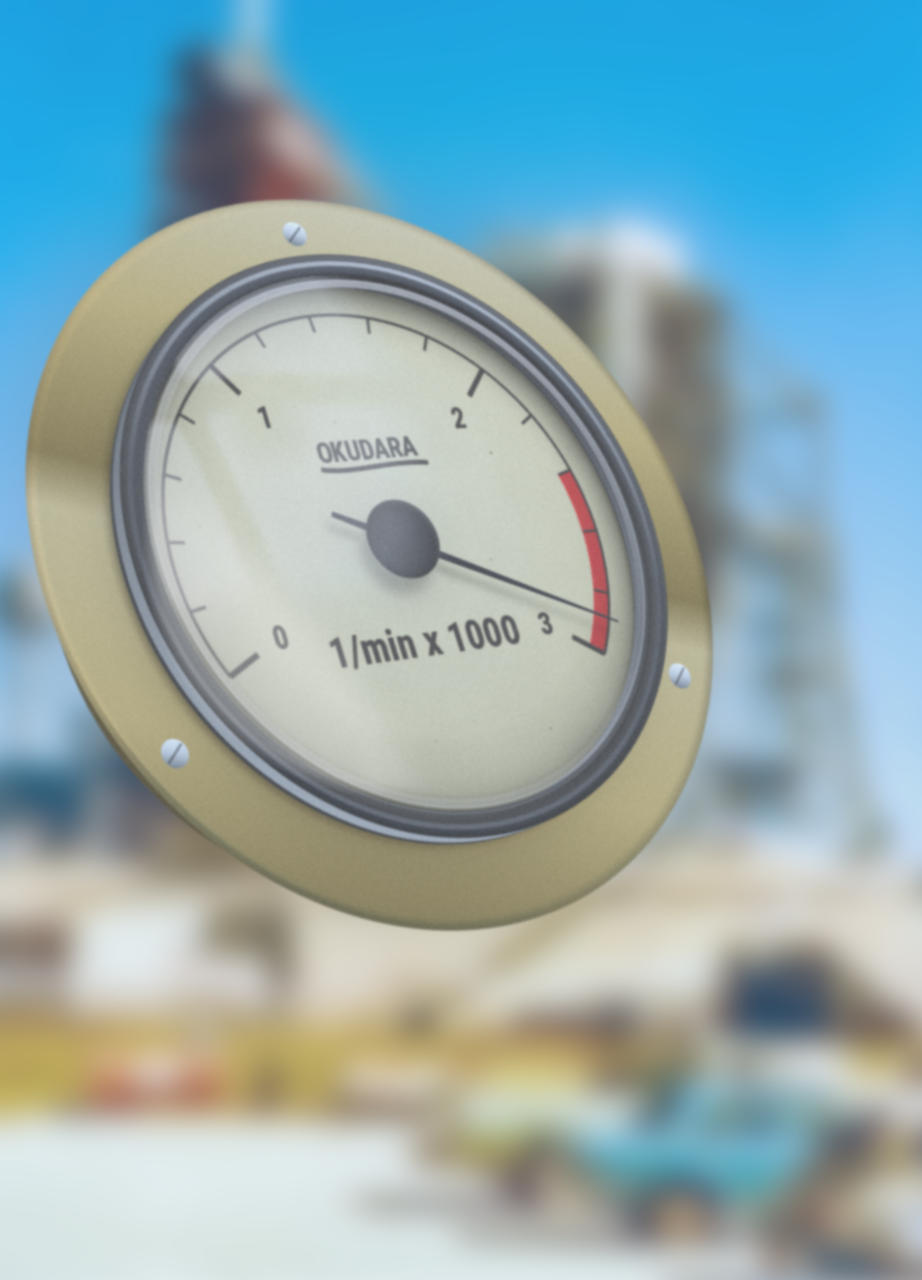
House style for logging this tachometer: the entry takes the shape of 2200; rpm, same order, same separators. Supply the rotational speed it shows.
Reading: 2900; rpm
